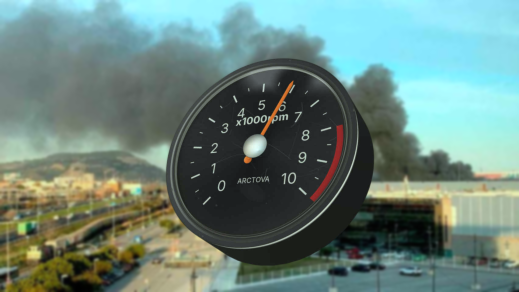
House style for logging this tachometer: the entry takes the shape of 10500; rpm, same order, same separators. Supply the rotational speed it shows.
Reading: 6000; rpm
